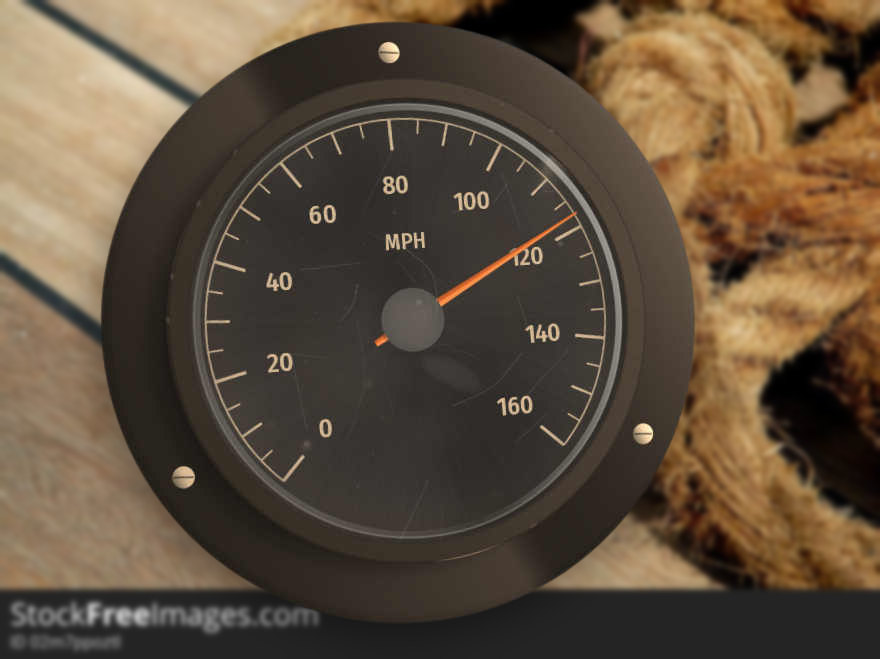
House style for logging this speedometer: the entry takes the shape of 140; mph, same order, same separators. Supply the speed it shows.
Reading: 117.5; mph
